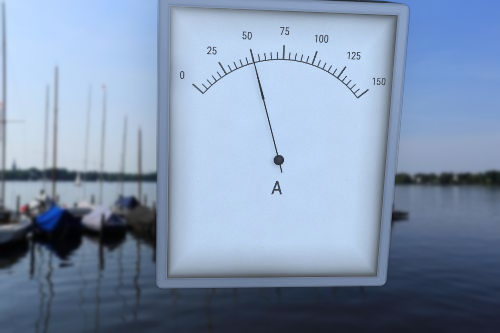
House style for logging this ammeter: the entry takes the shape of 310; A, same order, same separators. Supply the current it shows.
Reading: 50; A
